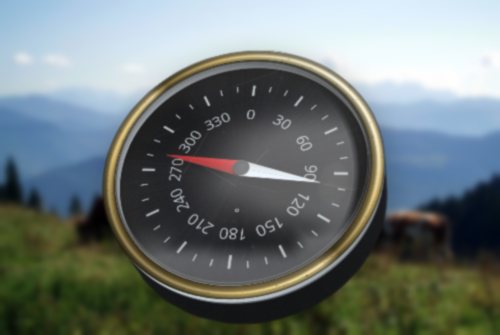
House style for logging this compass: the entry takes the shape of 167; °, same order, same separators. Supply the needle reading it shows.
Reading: 280; °
